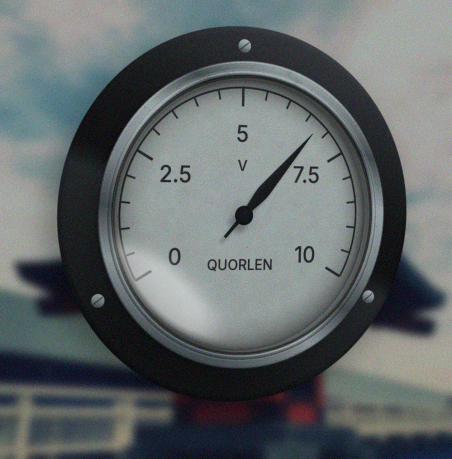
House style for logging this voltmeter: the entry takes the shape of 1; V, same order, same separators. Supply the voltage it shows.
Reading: 6.75; V
